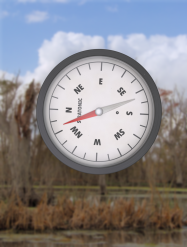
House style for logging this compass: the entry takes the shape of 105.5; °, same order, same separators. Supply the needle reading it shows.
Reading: 337.5; °
